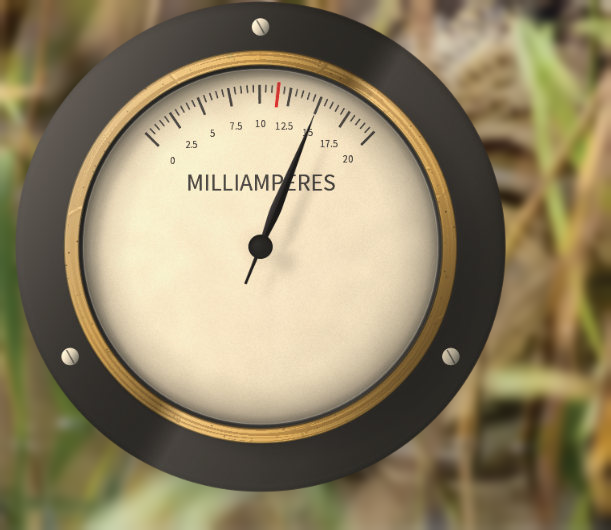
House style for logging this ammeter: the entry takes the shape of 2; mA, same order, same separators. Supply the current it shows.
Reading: 15; mA
